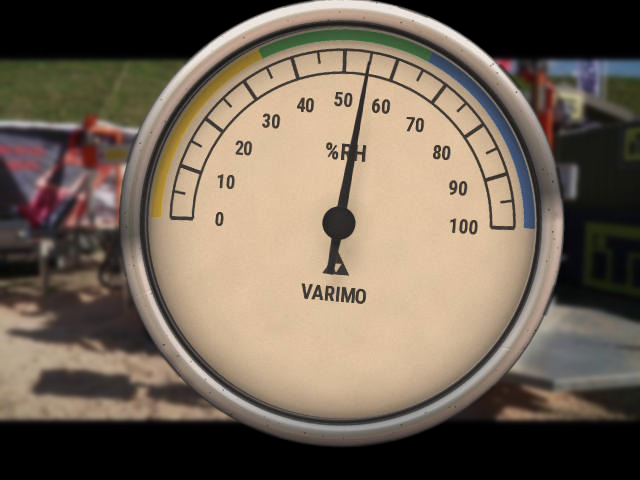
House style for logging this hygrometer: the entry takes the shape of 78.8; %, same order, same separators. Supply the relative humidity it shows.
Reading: 55; %
